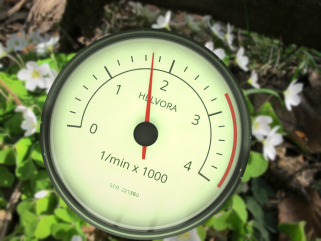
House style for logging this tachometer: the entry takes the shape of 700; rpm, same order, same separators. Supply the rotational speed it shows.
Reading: 1700; rpm
